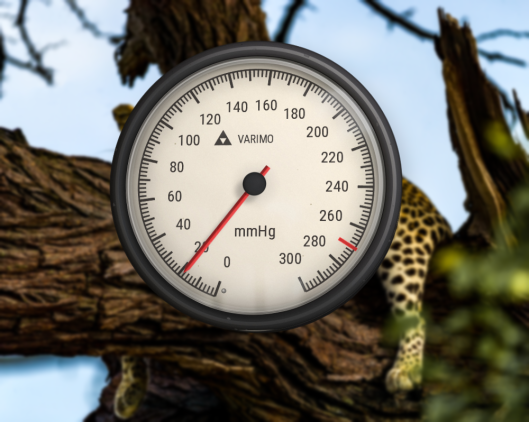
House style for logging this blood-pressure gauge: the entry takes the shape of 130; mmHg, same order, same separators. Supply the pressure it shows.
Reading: 18; mmHg
